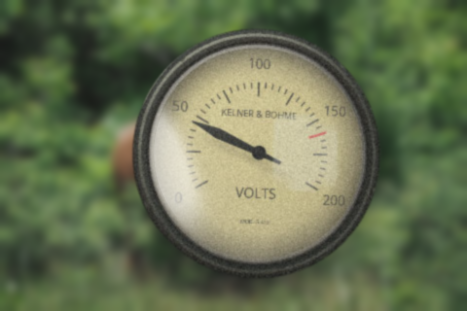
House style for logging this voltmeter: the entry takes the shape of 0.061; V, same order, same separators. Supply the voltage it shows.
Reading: 45; V
